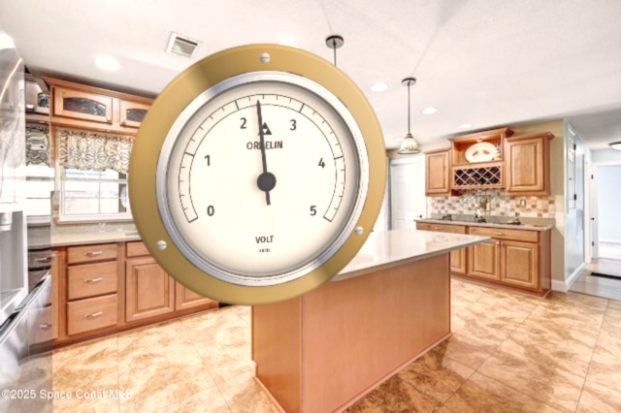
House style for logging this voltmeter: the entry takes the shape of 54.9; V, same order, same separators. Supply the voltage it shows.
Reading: 2.3; V
